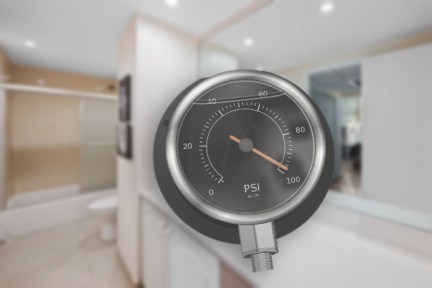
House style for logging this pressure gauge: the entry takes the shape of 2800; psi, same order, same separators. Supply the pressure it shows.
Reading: 98; psi
